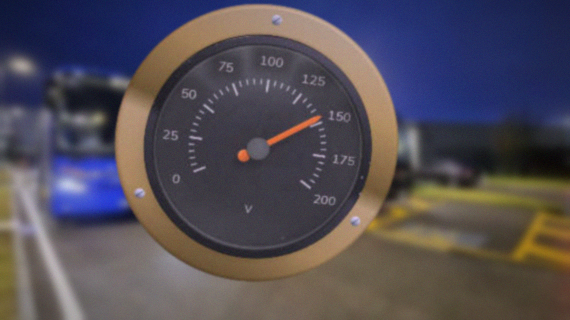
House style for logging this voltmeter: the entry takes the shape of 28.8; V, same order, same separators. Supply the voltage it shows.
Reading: 145; V
